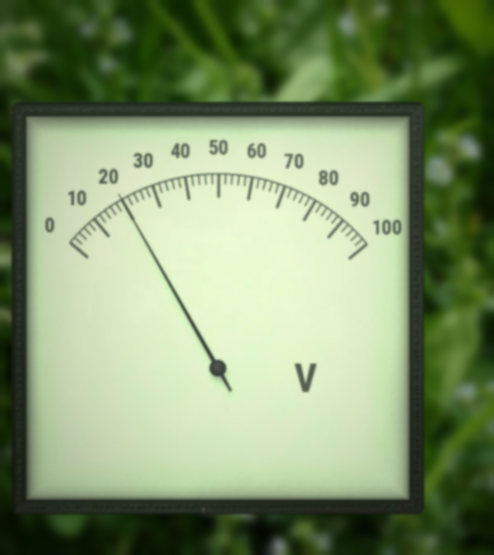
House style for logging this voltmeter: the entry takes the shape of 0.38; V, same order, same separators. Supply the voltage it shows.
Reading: 20; V
